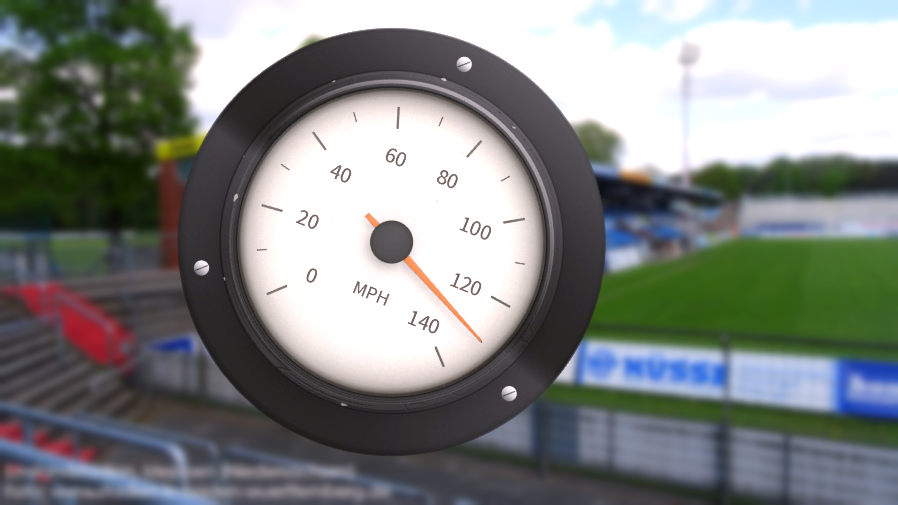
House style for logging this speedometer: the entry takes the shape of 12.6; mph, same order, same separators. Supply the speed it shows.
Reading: 130; mph
